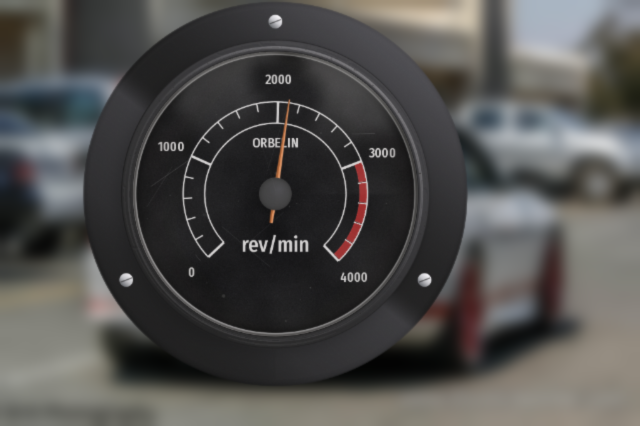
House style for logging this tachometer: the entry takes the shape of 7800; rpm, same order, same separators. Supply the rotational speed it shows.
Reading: 2100; rpm
